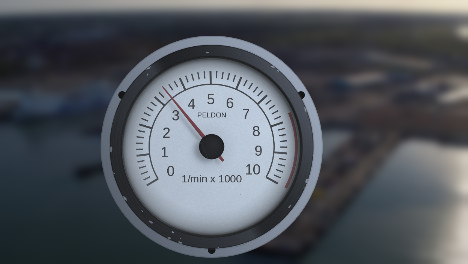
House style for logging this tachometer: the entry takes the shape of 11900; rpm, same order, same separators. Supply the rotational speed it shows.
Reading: 3400; rpm
